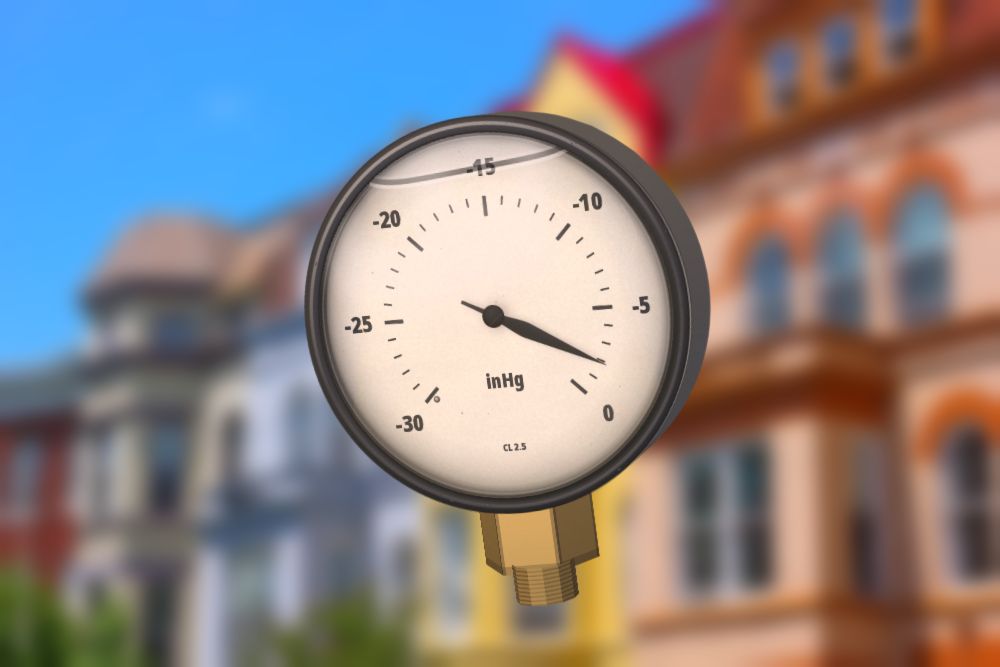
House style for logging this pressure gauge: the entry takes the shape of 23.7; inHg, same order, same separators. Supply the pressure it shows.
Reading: -2; inHg
